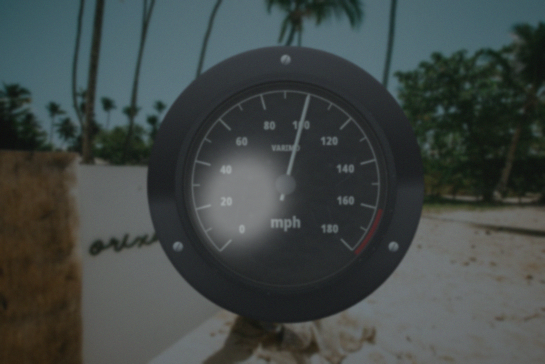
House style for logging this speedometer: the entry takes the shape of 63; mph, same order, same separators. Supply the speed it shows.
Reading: 100; mph
